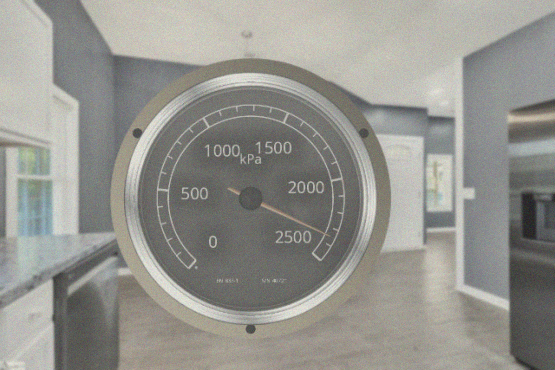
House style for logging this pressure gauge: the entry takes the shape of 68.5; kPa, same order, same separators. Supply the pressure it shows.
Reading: 2350; kPa
